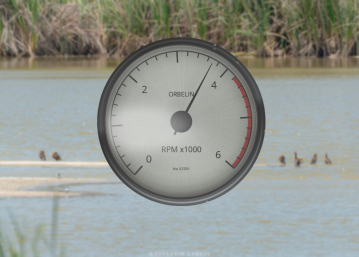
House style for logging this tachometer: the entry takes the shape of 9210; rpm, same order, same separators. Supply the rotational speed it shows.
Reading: 3700; rpm
